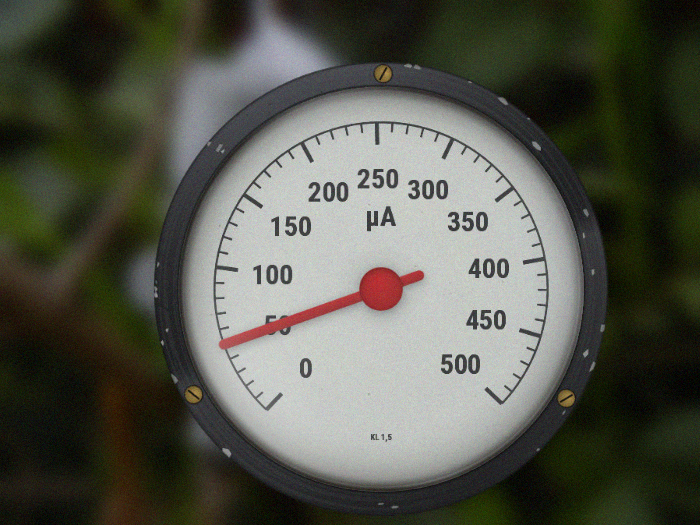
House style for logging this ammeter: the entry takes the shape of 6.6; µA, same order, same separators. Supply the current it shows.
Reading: 50; µA
